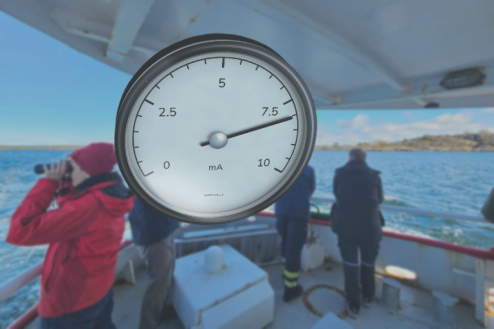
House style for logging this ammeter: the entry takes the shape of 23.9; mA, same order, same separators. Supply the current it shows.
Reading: 8; mA
